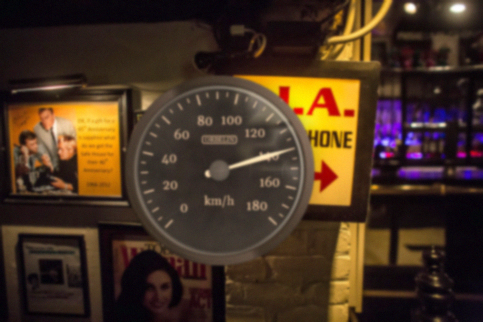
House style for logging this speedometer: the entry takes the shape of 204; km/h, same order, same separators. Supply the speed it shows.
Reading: 140; km/h
